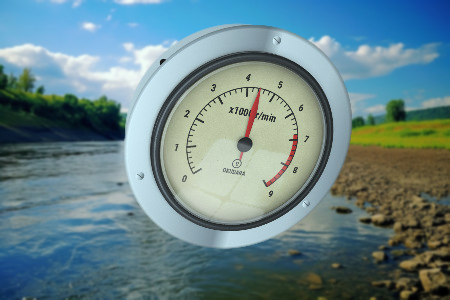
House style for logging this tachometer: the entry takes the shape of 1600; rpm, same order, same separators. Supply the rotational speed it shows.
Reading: 4400; rpm
